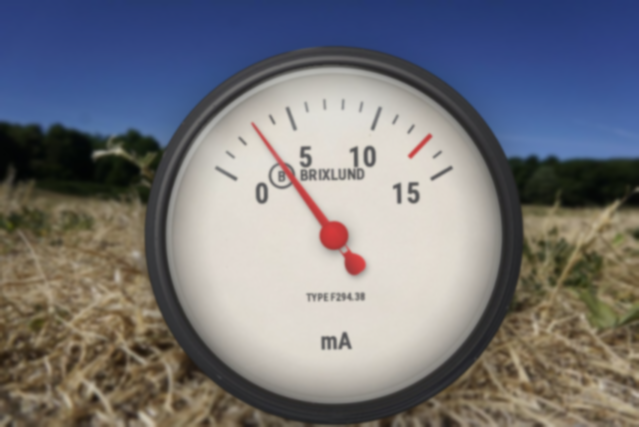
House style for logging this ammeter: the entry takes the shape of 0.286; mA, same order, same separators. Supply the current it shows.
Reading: 3; mA
